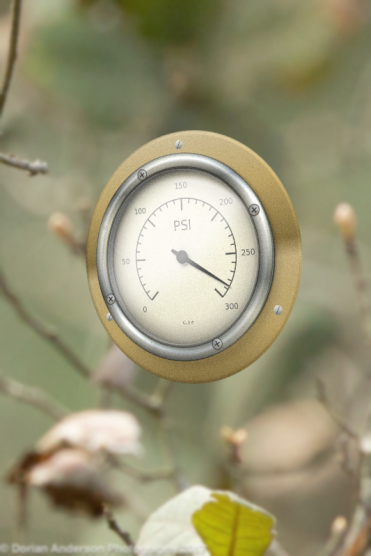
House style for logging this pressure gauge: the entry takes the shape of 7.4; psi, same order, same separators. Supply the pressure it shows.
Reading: 285; psi
